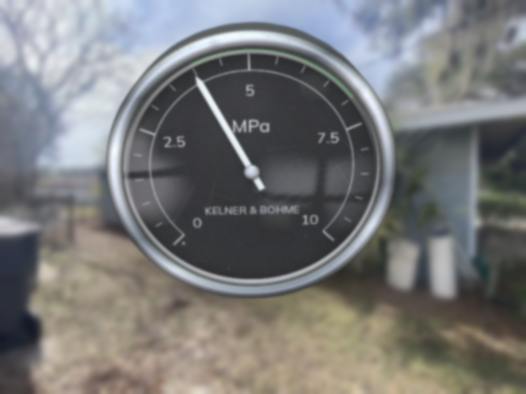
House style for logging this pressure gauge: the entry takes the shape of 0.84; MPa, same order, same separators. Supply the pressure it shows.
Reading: 4; MPa
